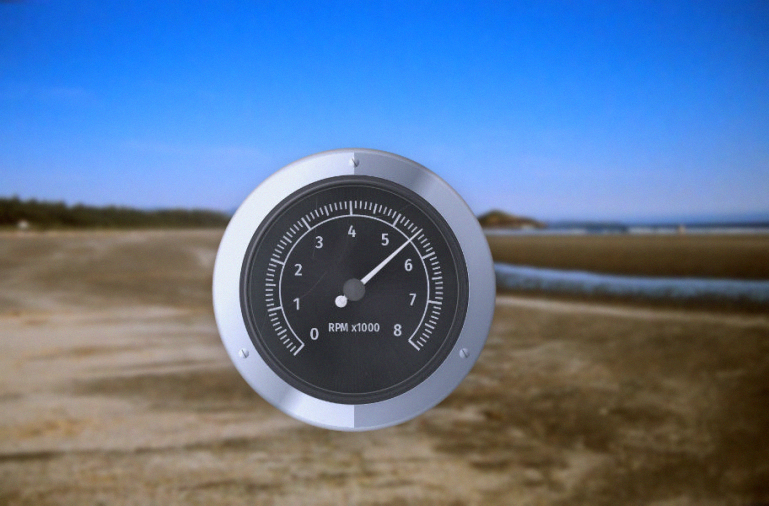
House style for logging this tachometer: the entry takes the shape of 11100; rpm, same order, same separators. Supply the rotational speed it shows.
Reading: 5500; rpm
